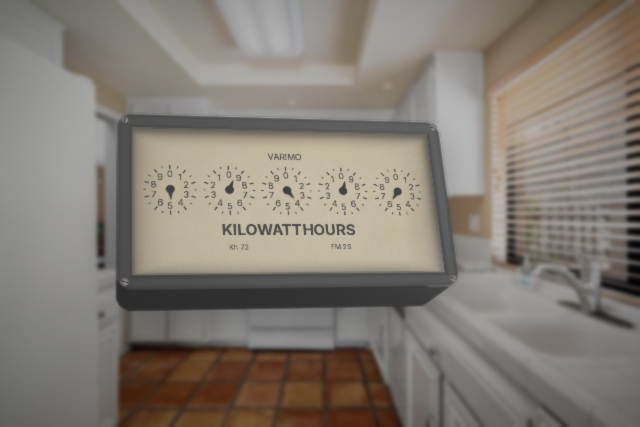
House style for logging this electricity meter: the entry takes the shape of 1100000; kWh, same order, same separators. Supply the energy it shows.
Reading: 49396; kWh
